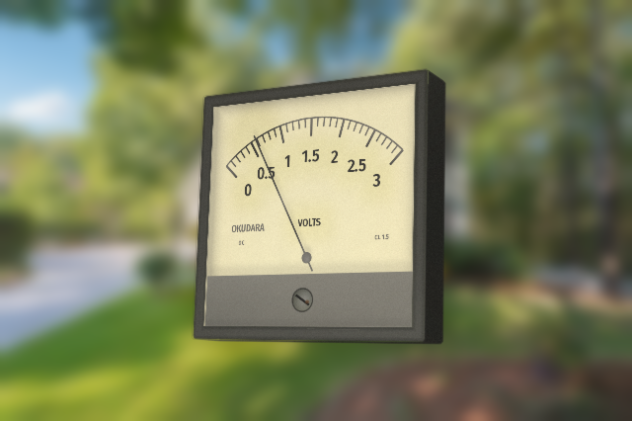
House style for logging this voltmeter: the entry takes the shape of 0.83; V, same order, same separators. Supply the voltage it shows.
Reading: 0.6; V
